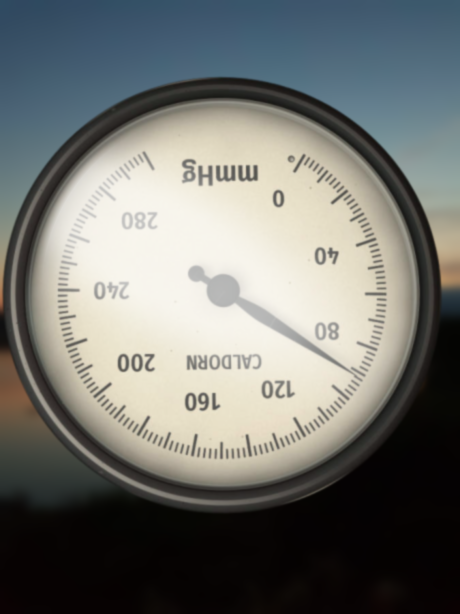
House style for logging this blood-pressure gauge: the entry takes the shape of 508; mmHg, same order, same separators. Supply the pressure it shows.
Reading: 92; mmHg
